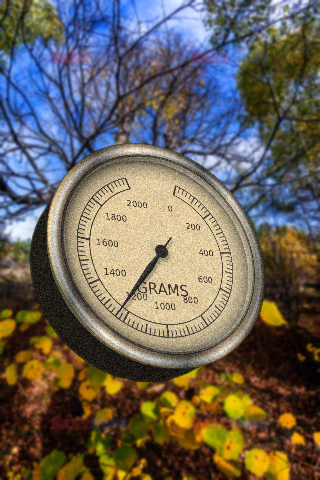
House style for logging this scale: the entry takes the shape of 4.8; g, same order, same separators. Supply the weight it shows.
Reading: 1240; g
